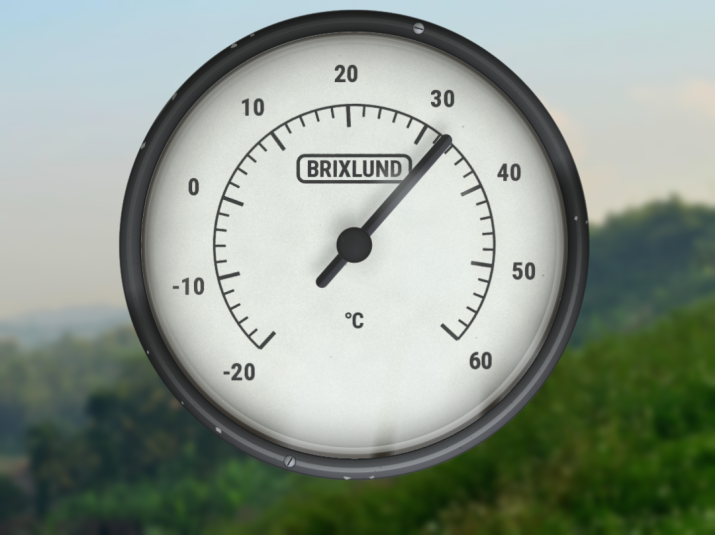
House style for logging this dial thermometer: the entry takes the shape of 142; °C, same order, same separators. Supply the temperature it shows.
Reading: 33; °C
